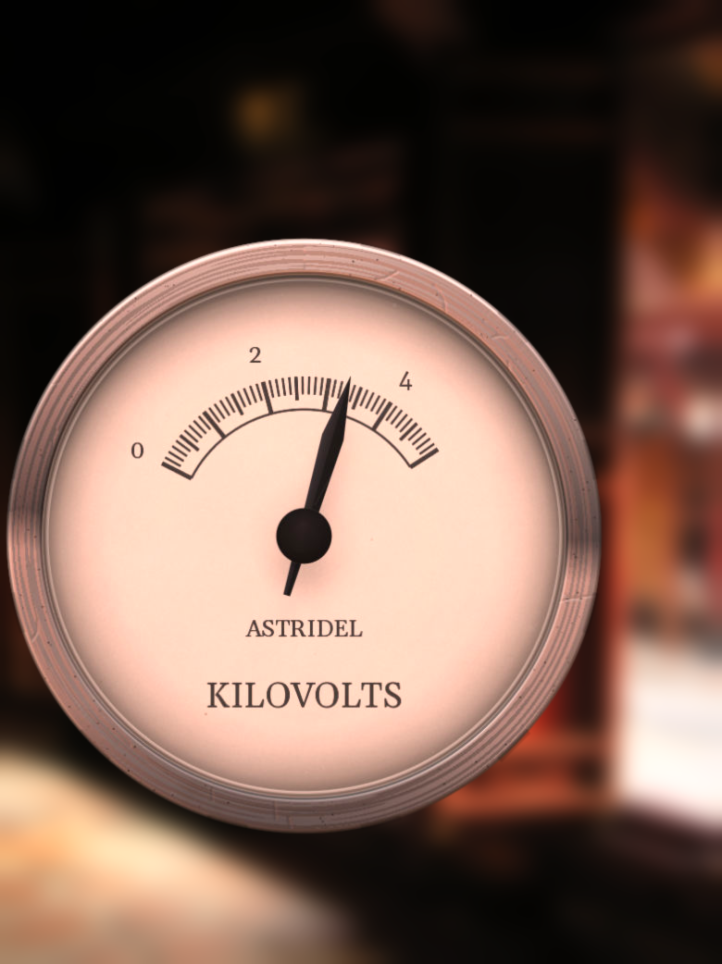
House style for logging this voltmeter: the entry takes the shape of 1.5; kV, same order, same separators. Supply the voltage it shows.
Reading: 3.3; kV
